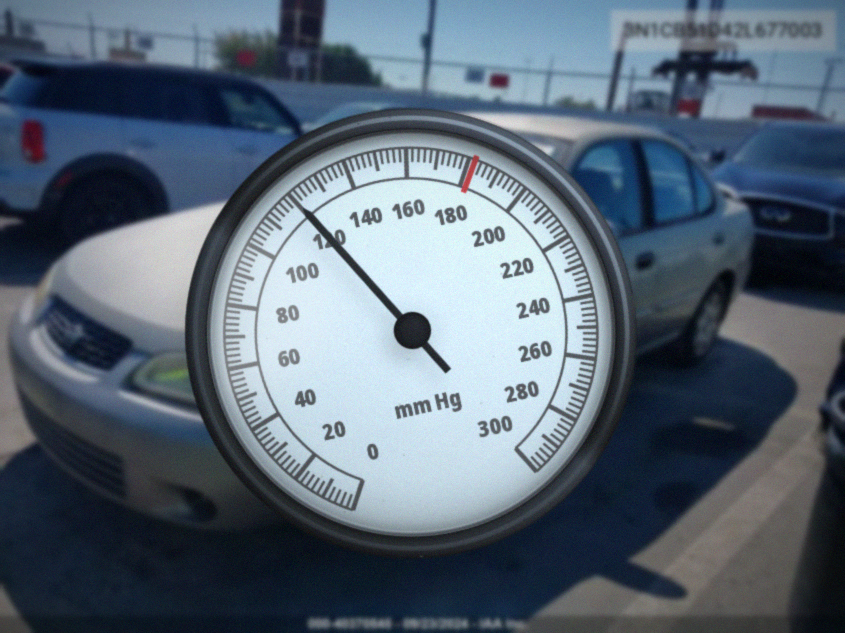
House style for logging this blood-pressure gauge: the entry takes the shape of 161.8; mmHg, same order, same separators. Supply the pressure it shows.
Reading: 120; mmHg
